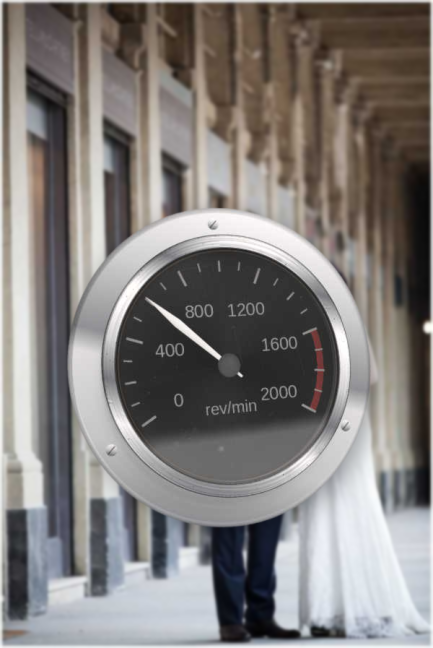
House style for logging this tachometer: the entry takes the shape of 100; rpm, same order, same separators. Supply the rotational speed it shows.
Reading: 600; rpm
